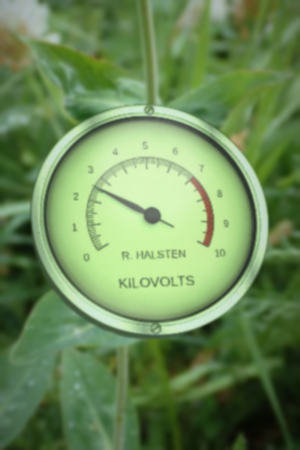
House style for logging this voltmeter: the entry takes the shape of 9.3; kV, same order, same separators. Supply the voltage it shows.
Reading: 2.5; kV
